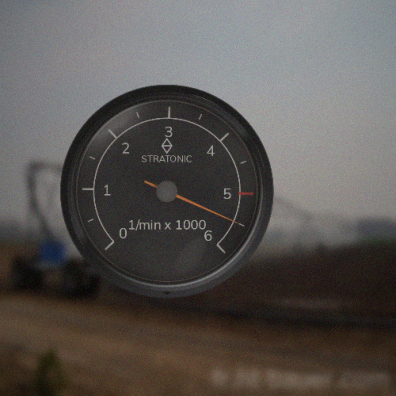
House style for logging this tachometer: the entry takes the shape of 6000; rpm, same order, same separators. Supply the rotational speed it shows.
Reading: 5500; rpm
